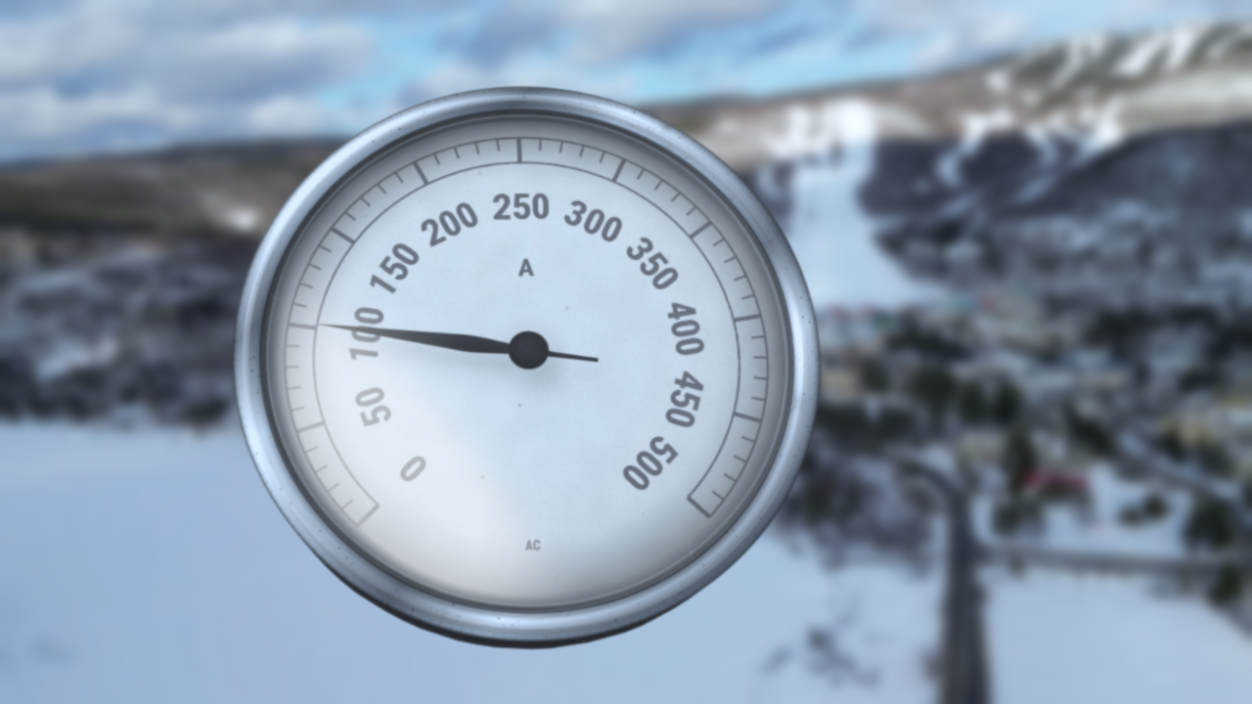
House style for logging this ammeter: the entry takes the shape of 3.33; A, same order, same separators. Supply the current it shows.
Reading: 100; A
